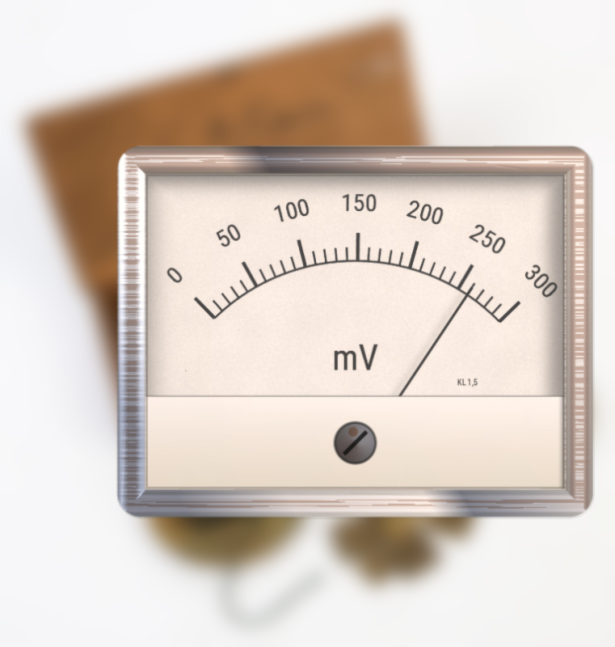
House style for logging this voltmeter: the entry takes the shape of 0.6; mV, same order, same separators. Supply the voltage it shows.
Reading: 260; mV
